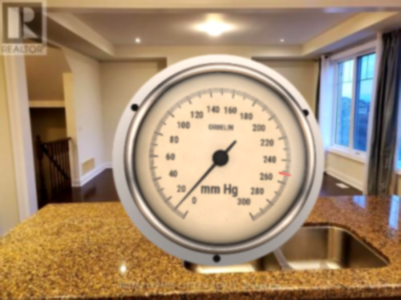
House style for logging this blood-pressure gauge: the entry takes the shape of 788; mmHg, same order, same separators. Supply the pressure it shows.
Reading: 10; mmHg
